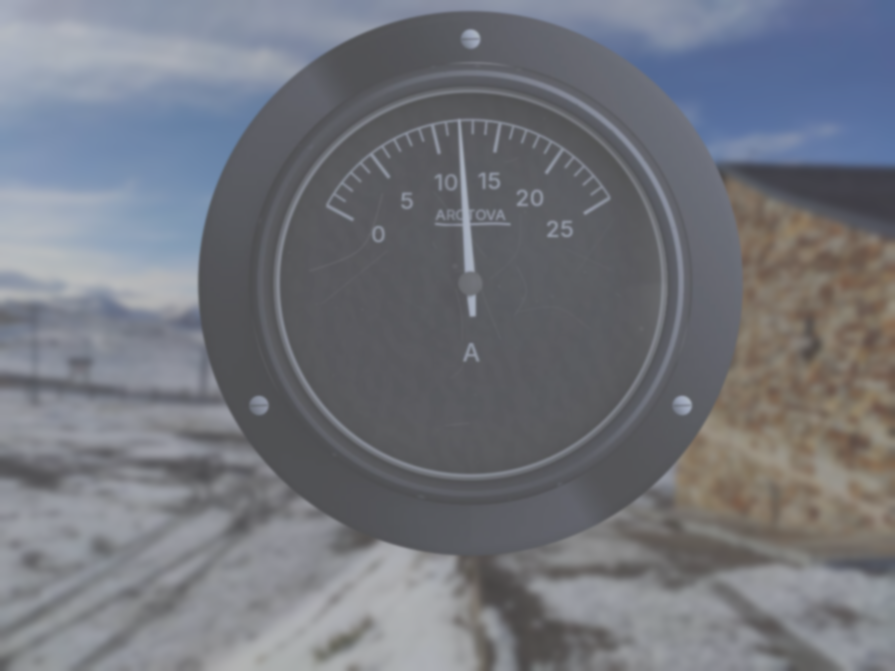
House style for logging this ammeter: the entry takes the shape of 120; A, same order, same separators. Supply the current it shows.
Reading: 12; A
